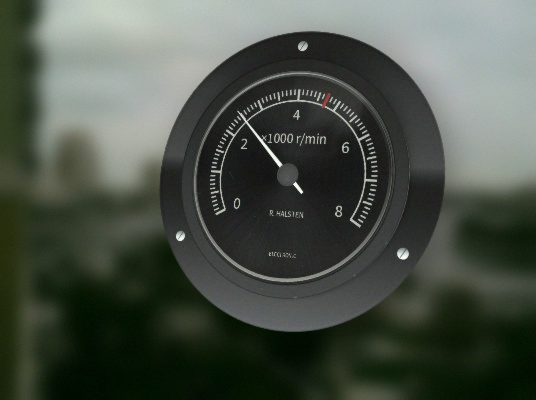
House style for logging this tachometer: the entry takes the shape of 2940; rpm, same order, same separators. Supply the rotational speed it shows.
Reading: 2500; rpm
